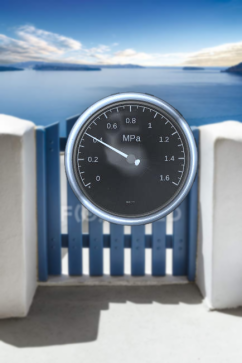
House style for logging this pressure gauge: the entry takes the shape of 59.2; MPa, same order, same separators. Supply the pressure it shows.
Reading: 0.4; MPa
